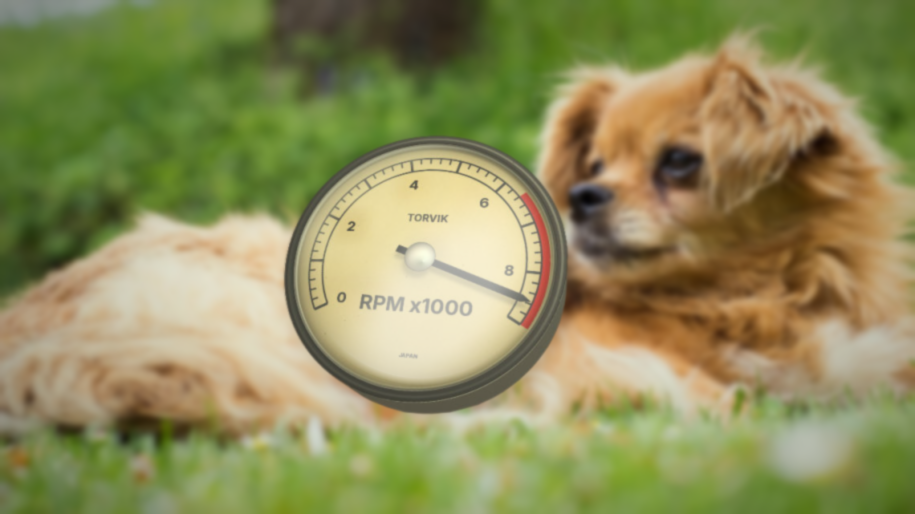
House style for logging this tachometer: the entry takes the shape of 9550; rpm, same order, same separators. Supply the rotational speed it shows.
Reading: 8600; rpm
